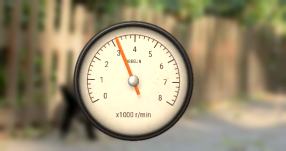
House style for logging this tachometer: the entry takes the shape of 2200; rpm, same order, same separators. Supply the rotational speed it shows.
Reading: 3200; rpm
